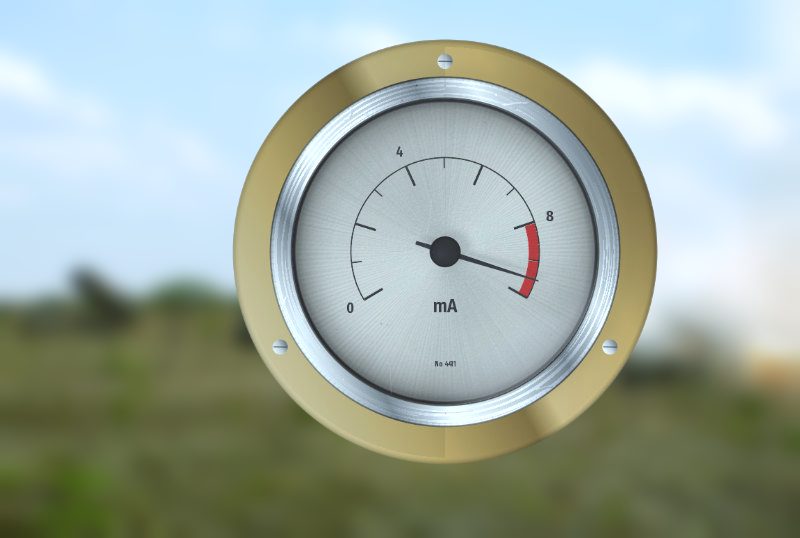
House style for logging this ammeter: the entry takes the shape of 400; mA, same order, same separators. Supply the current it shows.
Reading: 9.5; mA
